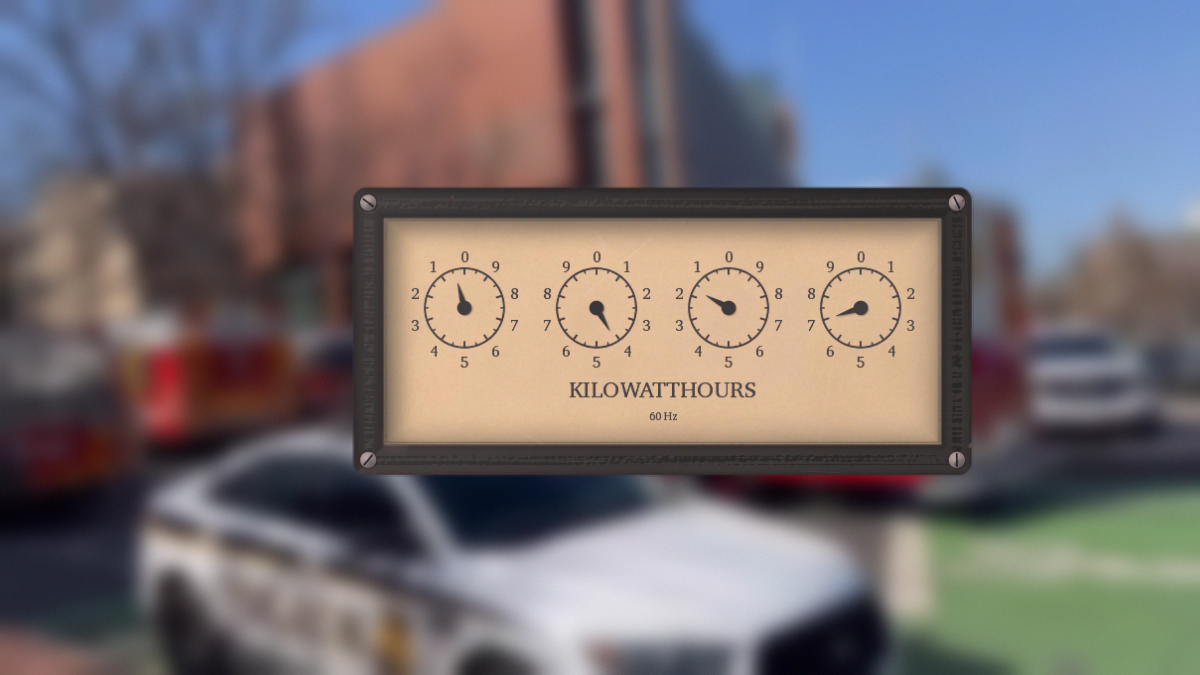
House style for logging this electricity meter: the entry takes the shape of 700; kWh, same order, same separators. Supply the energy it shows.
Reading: 417; kWh
